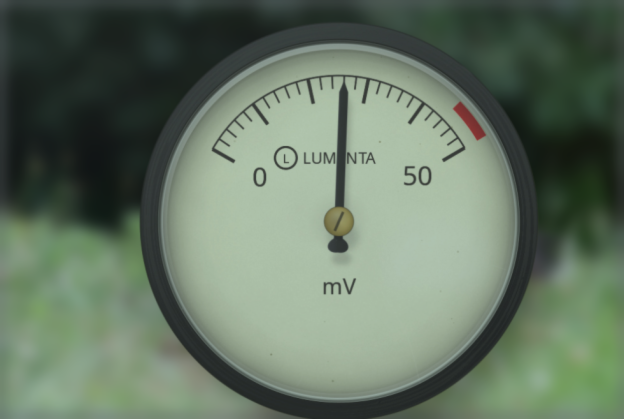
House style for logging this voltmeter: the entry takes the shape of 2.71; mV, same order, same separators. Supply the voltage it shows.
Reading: 26; mV
